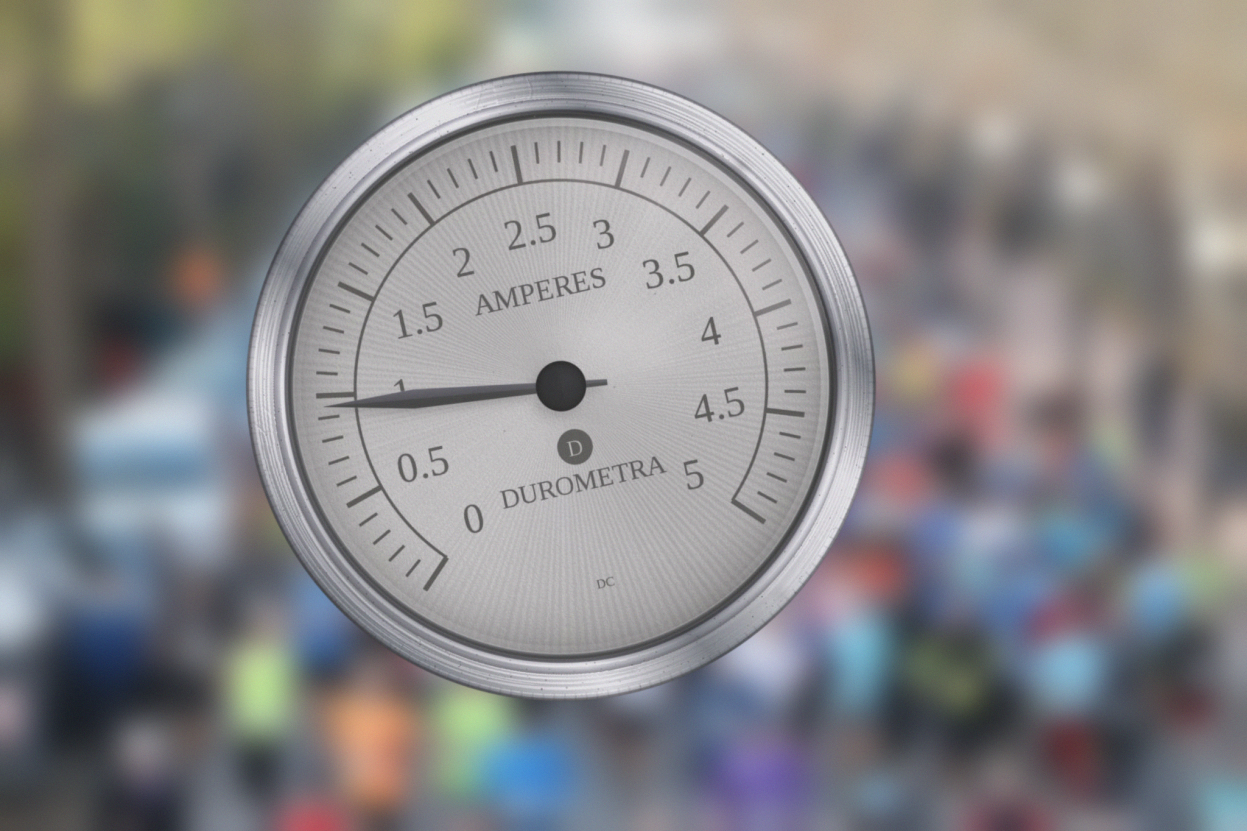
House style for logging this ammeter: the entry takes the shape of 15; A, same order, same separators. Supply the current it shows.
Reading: 0.95; A
